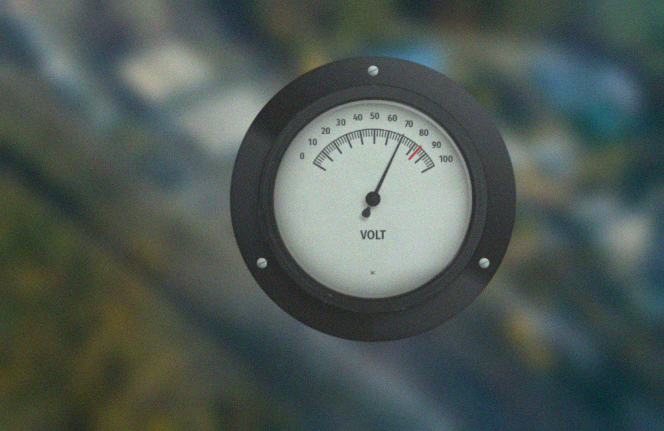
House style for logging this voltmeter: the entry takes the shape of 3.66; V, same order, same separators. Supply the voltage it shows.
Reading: 70; V
